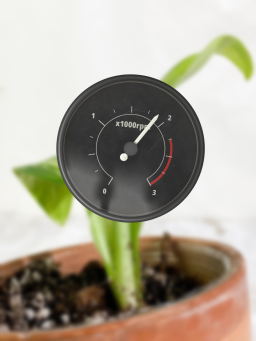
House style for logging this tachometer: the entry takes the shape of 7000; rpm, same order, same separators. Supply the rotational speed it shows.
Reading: 1875; rpm
